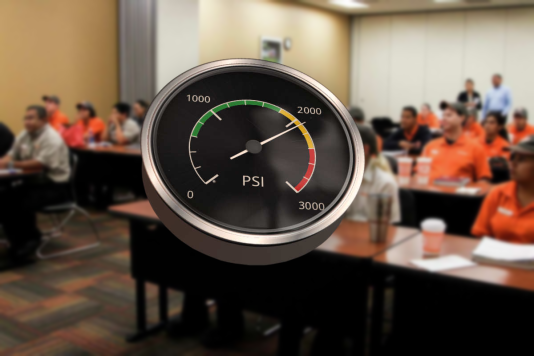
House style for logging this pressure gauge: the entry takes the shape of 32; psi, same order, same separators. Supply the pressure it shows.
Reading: 2100; psi
